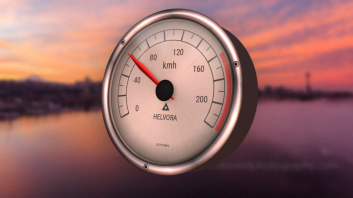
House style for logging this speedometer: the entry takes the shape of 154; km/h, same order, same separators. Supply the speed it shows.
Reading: 60; km/h
